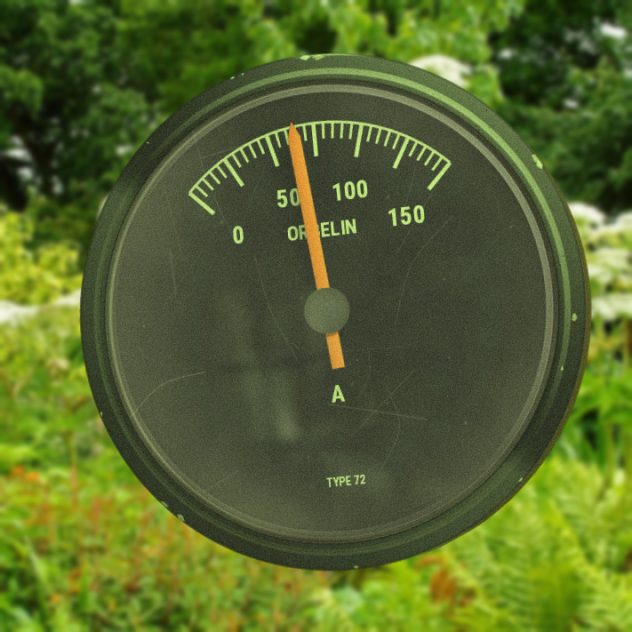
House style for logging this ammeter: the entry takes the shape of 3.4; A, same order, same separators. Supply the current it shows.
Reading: 65; A
